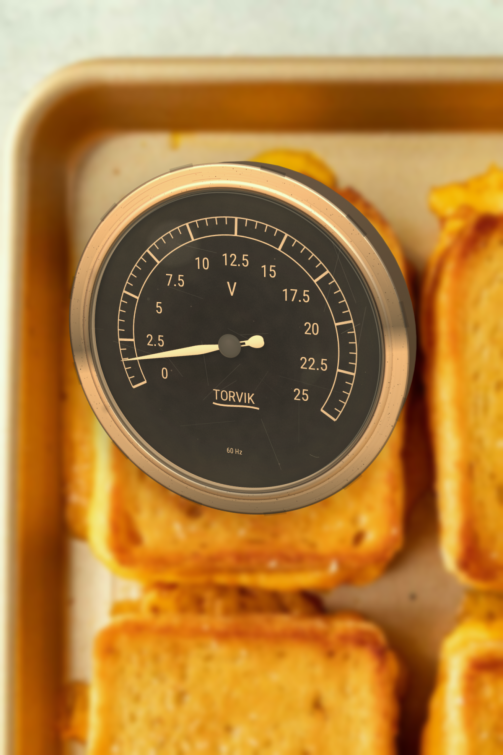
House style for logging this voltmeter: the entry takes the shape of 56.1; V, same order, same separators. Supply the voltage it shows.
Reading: 1.5; V
